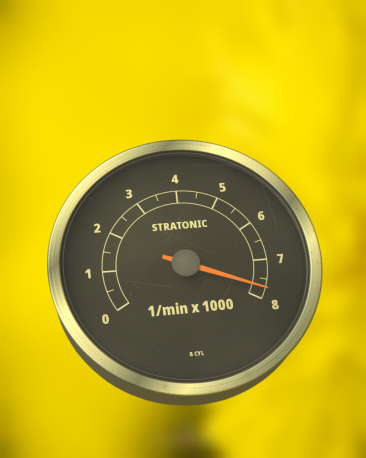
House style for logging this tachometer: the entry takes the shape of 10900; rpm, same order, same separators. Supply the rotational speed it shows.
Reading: 7750; rpm
